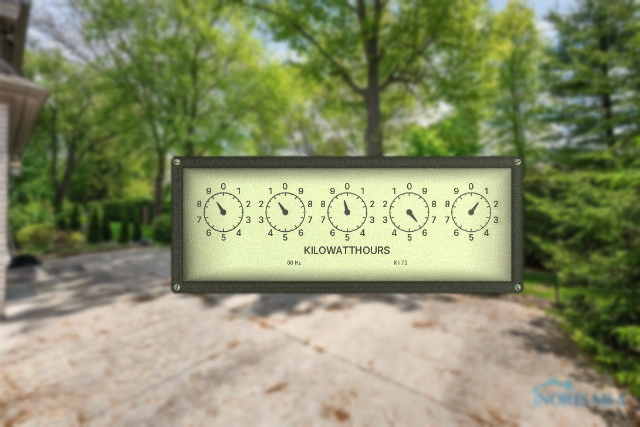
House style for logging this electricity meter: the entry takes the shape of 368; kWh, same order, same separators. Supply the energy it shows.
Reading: 90961; kWh
